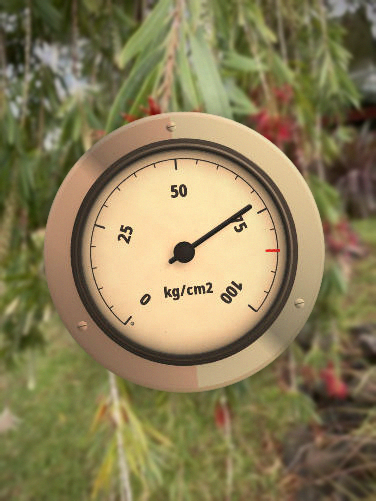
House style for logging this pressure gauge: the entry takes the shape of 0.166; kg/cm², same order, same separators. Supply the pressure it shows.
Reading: 72.5; kg/cm²
